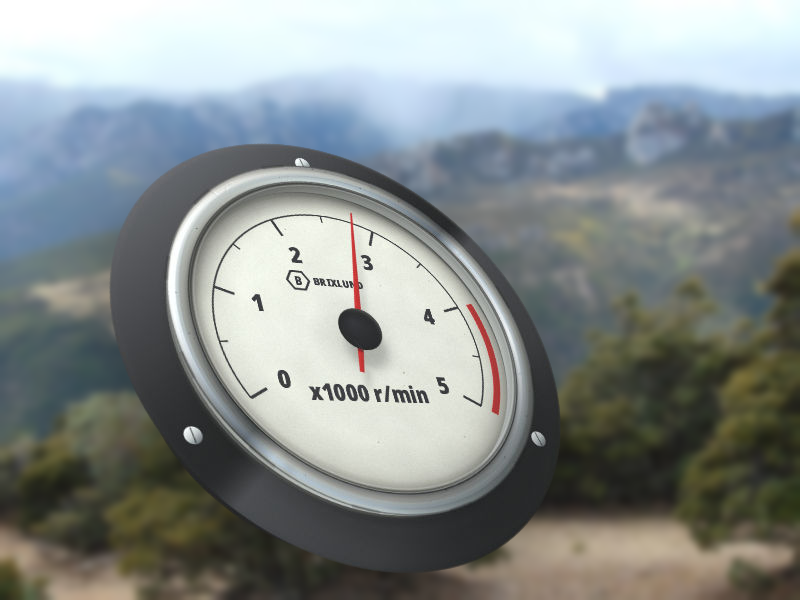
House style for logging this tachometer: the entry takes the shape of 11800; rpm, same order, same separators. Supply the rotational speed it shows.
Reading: 2750; rpm
